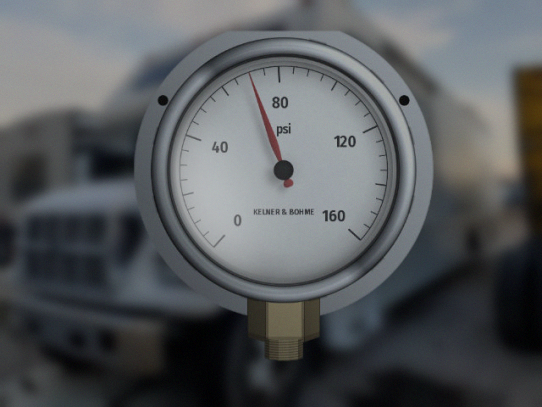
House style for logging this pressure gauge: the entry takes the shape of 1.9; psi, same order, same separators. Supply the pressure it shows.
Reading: 70; psi
